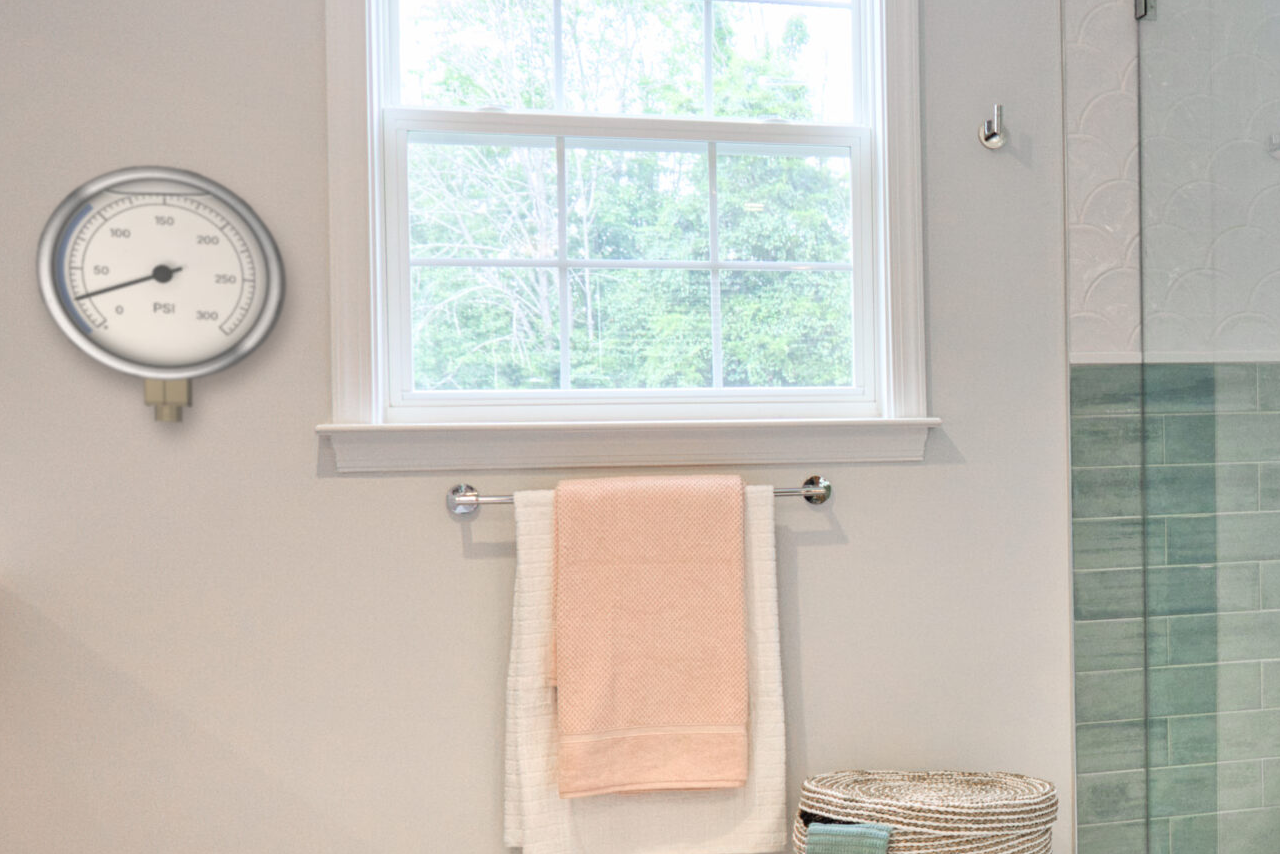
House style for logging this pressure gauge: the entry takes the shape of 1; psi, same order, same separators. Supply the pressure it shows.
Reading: 25; psi
